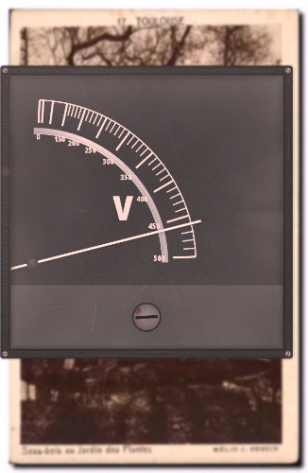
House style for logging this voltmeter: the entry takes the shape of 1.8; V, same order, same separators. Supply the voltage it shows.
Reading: 460; V
